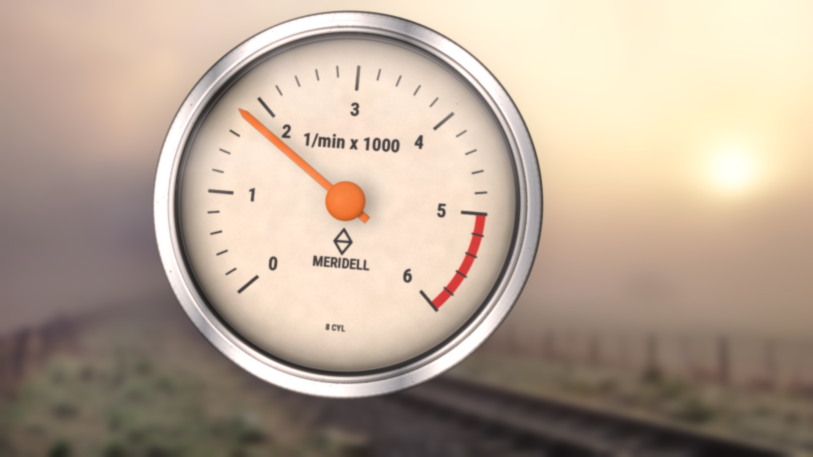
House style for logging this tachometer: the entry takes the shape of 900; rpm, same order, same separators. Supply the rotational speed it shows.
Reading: 1800; rpm
